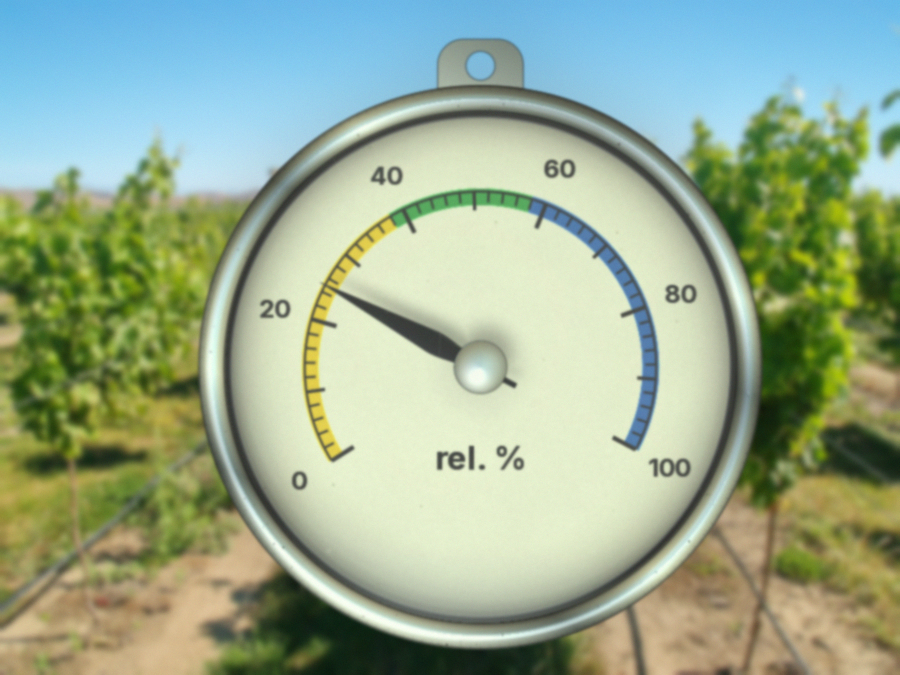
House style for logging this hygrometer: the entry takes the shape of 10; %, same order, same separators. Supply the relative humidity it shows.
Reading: 25; %
